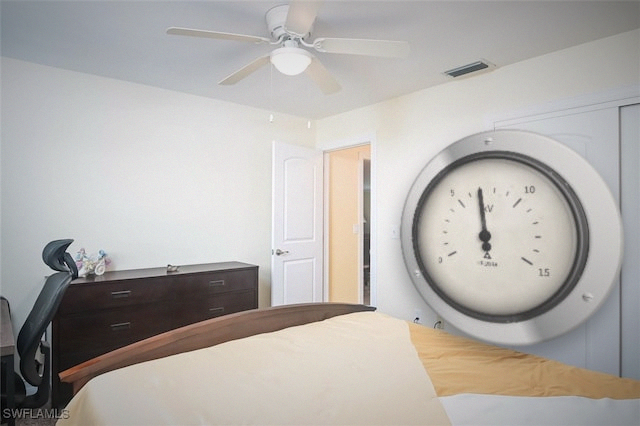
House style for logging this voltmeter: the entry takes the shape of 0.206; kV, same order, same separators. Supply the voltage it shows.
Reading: 7; kV
